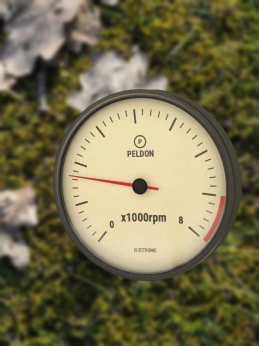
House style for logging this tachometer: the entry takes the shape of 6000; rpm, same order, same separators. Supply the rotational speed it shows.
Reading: 1700; rpm
